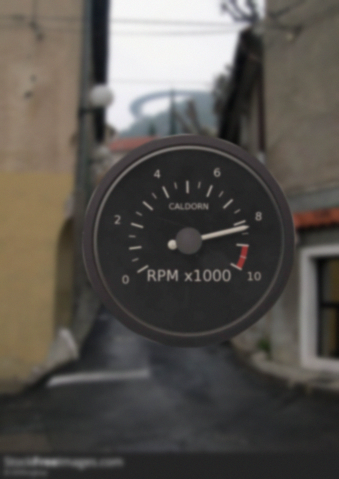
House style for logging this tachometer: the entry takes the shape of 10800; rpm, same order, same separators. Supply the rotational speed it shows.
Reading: 8250; rpm
